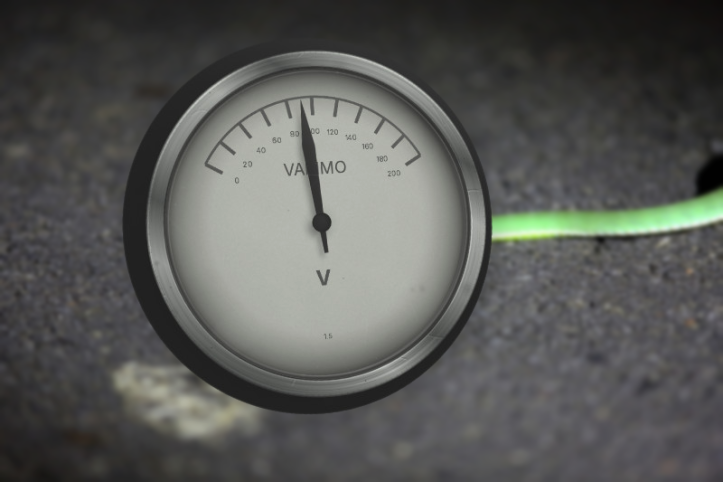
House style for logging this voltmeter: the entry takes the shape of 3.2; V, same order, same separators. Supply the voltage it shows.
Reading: 90; V
